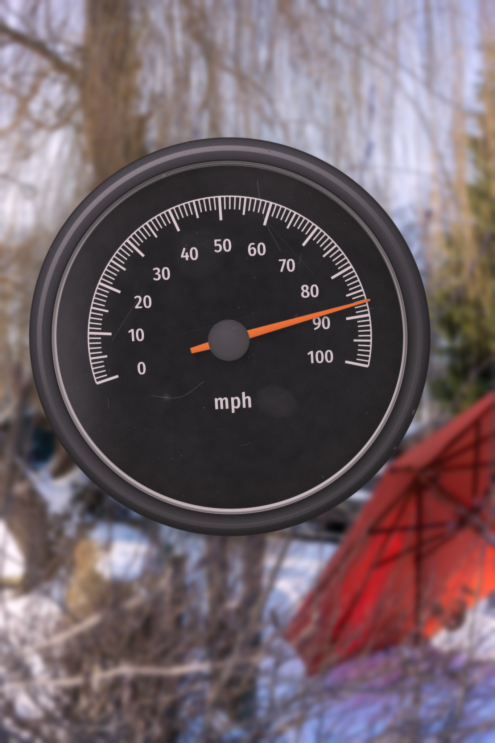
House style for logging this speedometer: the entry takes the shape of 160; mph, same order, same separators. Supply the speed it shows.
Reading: 87; mph
